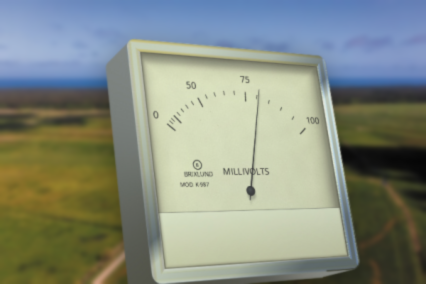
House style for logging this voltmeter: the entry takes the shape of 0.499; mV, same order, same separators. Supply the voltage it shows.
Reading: 80; mV
